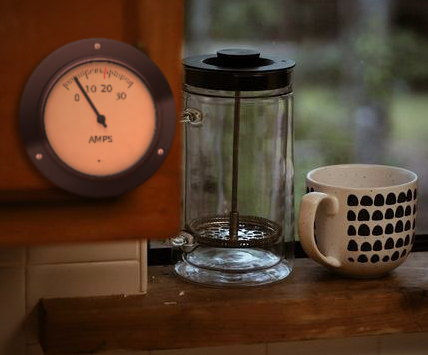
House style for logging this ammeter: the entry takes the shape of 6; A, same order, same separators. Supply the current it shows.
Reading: 5; A
